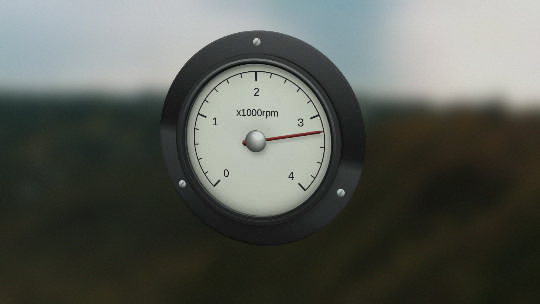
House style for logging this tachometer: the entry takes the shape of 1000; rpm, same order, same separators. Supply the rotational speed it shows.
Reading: 3200; rpm
